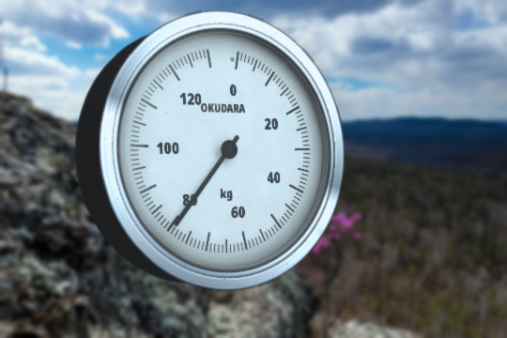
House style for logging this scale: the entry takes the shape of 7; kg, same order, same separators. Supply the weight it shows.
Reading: 80; kg
